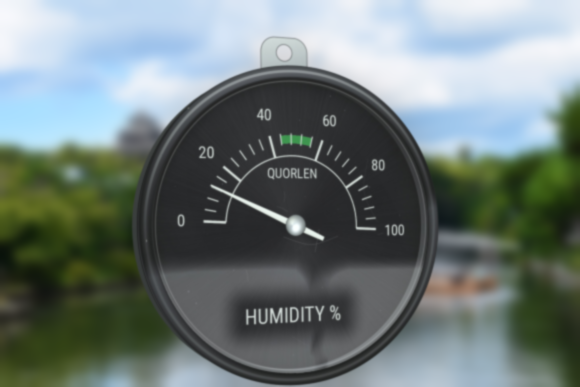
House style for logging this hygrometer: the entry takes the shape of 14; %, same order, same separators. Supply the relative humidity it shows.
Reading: 12; %
